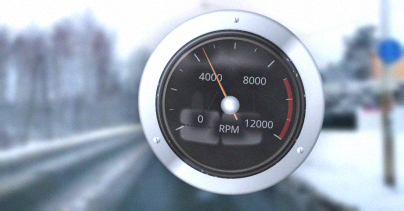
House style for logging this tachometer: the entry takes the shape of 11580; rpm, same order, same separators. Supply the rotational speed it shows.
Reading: 4500; rpm
